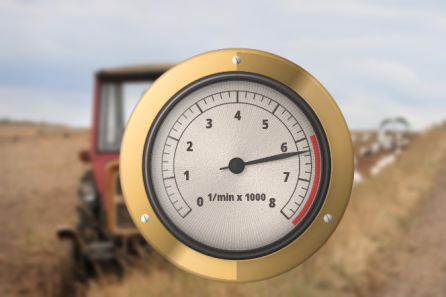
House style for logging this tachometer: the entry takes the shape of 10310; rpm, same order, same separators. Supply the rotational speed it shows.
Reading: 6300; rpm
